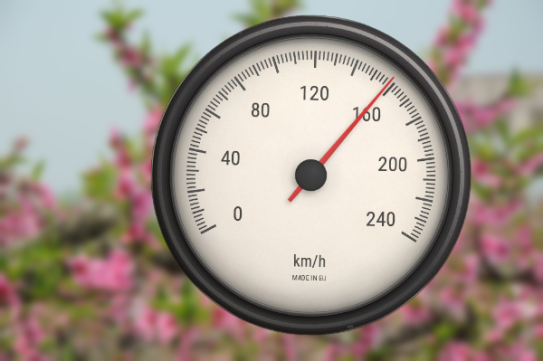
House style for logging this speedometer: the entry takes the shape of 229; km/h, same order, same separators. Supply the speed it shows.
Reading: 158; km/h
